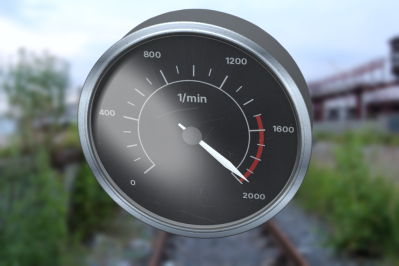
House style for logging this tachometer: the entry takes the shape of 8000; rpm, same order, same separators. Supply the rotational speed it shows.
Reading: 1950; rpm
